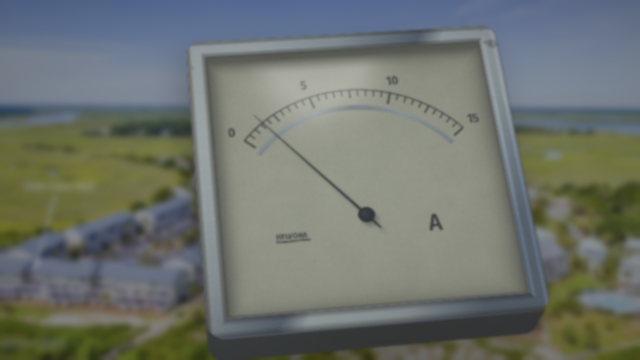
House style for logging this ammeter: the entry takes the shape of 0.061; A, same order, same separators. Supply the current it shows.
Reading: 1.5; A
